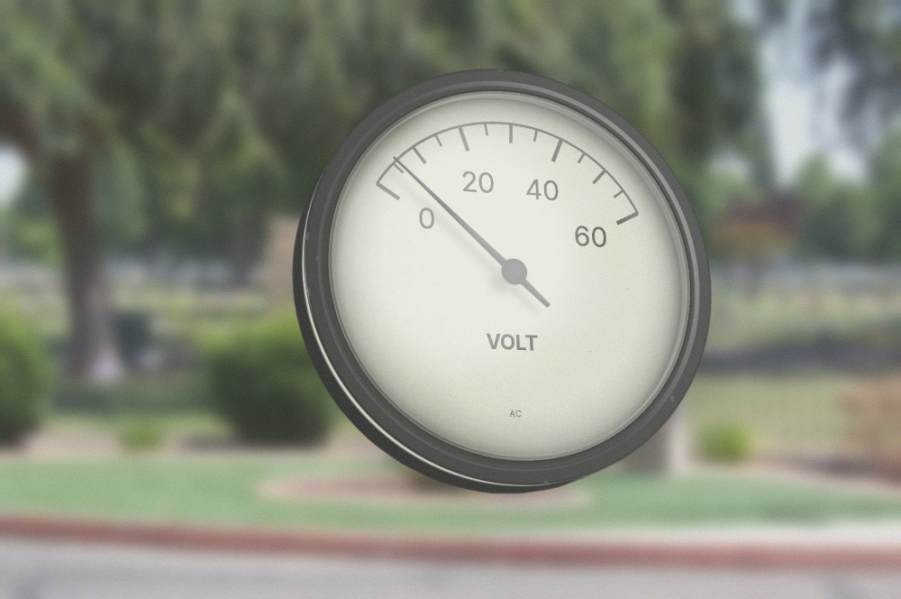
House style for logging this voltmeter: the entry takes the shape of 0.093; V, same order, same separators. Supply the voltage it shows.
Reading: 5; V
